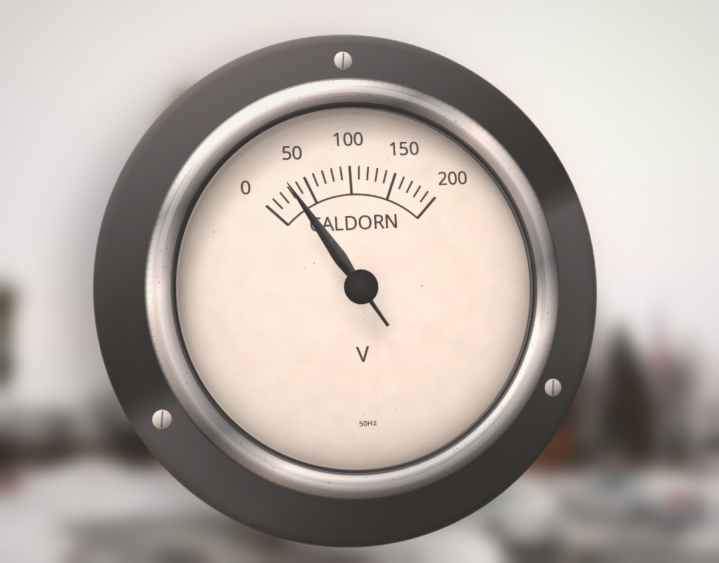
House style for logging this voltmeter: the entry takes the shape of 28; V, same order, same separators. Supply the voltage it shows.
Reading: 30; V
